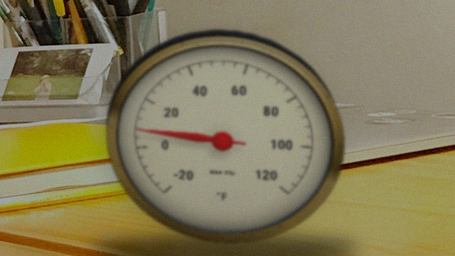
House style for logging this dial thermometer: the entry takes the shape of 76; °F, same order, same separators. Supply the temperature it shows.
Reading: 8; °F
